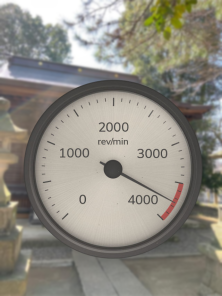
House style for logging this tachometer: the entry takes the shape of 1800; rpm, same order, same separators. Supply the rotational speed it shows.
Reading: 3750; rpm
